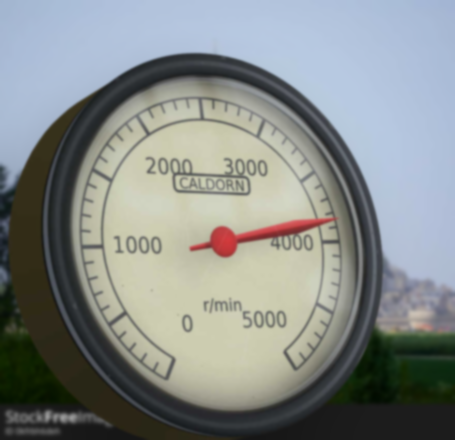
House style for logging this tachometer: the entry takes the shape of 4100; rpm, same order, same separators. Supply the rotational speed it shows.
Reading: 3850; rpm
